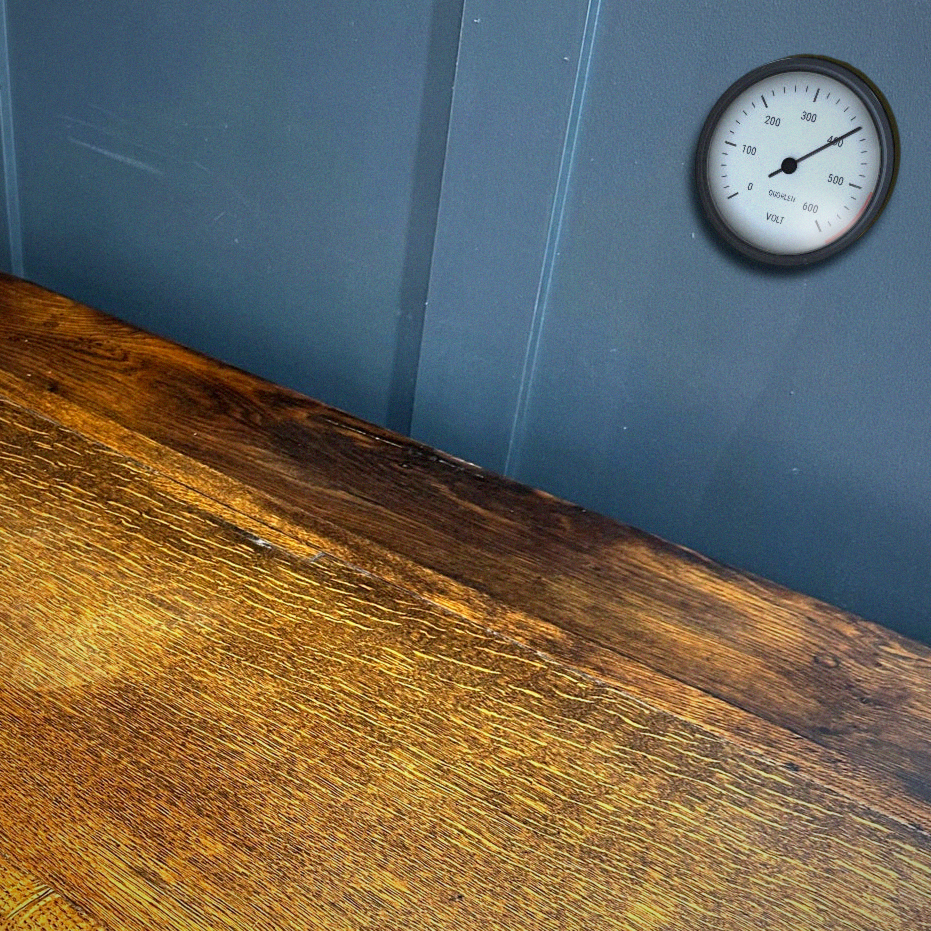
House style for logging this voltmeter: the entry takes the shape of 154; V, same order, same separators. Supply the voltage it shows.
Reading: 400; V
